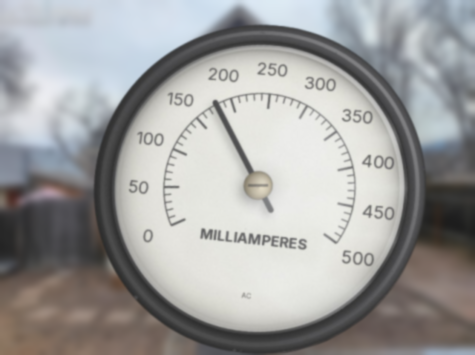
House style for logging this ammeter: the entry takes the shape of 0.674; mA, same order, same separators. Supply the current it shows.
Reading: 180; mA
